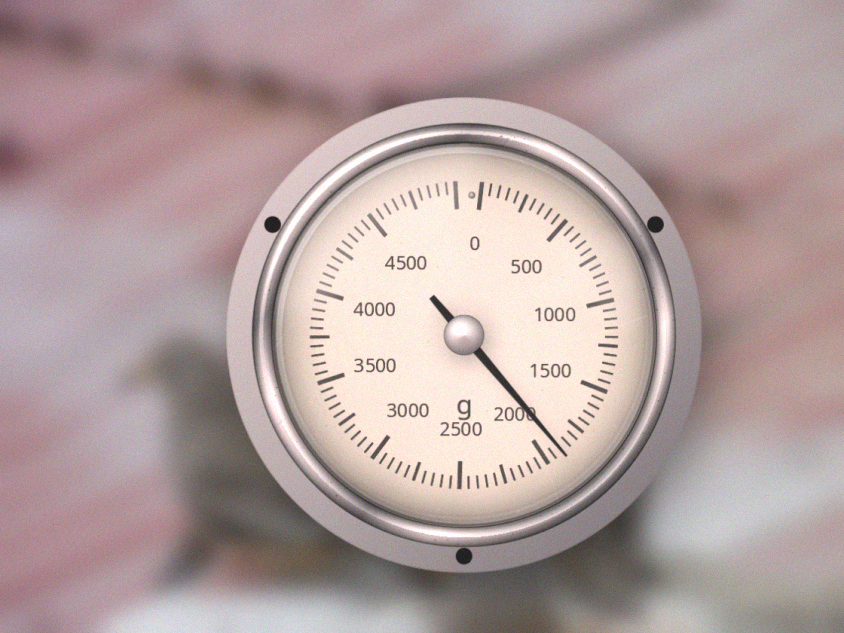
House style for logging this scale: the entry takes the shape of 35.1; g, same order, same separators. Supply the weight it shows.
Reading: 1900; g
